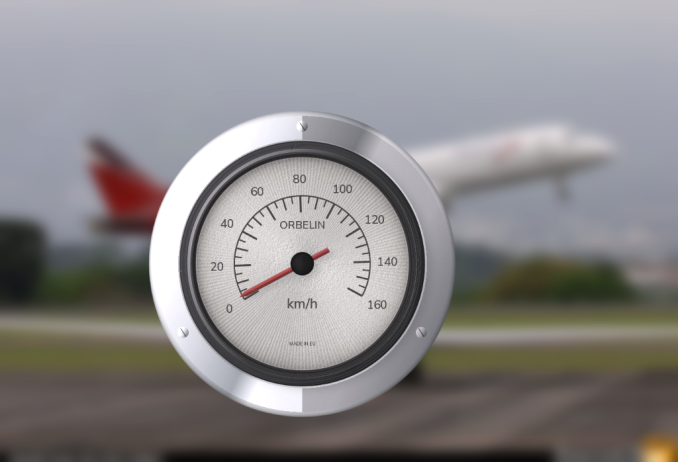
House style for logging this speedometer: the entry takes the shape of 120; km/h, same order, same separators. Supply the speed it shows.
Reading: 2.5; km/h
